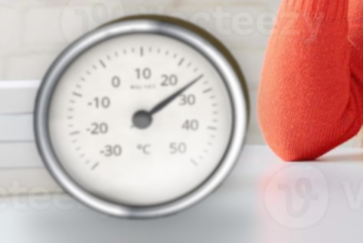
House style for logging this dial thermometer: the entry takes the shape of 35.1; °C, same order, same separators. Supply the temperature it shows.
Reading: 26; °C
